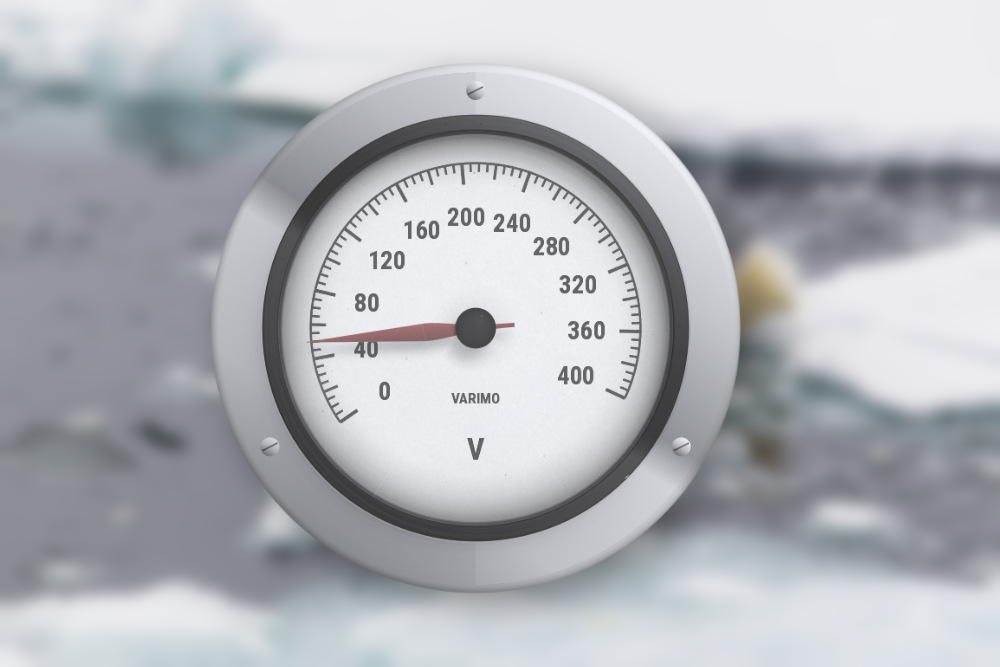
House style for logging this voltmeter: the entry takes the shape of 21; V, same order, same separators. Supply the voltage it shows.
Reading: 50; V
